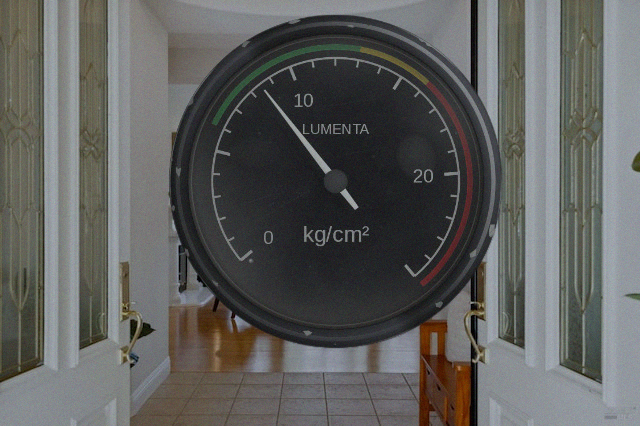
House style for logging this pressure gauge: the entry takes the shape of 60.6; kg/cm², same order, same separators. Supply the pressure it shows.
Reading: 8.5; kg/cm²
